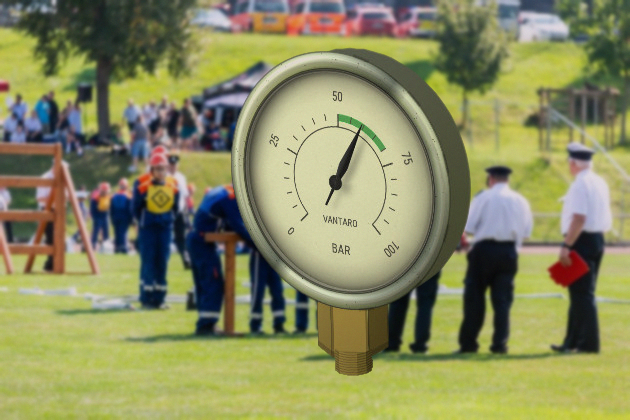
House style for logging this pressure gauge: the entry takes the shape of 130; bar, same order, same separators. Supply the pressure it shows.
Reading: 60; bar
